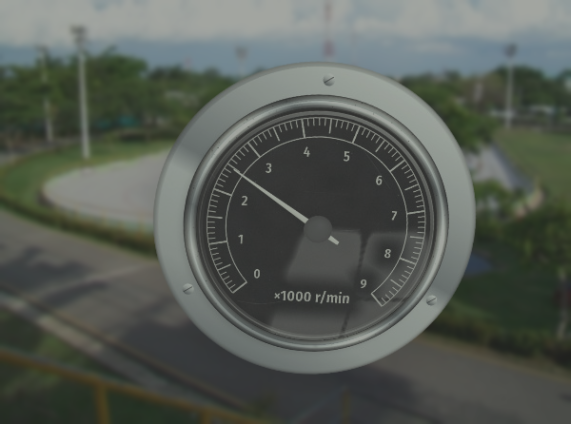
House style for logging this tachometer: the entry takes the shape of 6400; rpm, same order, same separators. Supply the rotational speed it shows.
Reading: 2500; rpm
